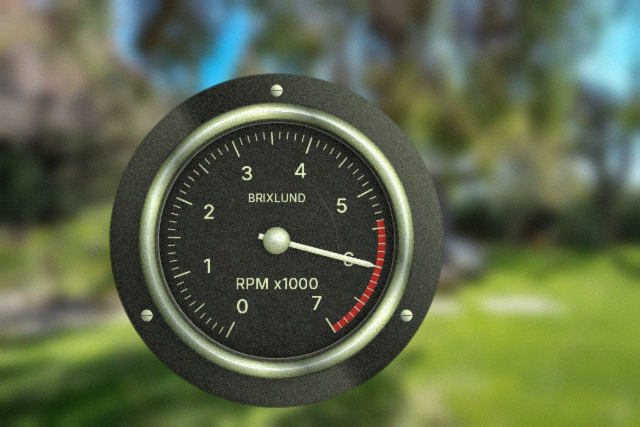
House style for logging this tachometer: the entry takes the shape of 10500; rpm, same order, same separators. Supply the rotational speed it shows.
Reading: 6000; rpm
